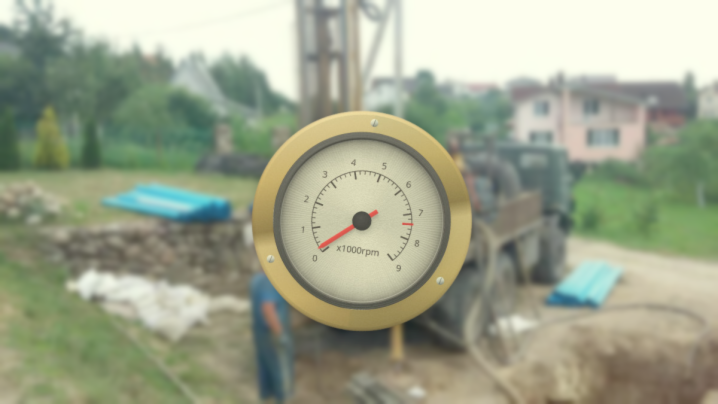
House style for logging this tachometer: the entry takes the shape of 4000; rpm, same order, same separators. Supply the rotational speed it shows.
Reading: 200; rpm
